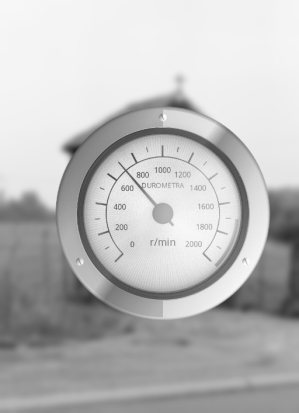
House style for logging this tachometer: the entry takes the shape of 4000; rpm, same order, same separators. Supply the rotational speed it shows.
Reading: 700; rpm
